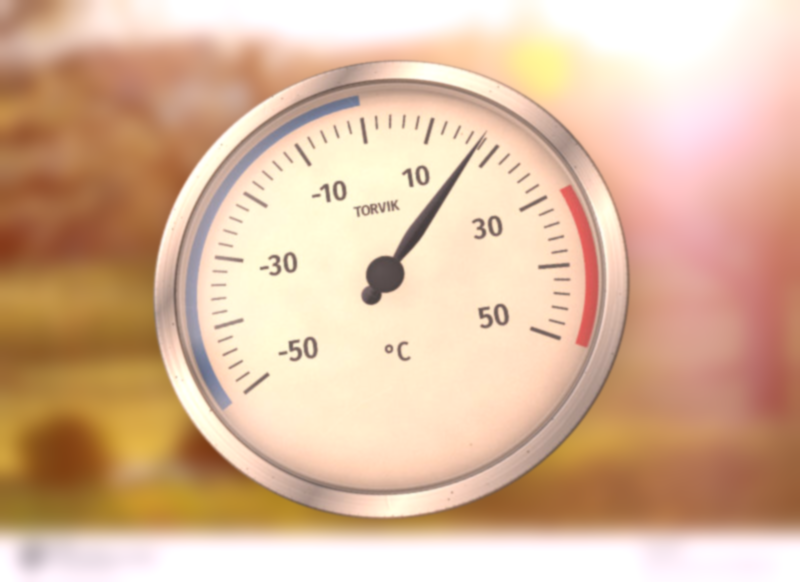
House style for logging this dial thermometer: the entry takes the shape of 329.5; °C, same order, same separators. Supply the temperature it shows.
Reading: 18; °C
